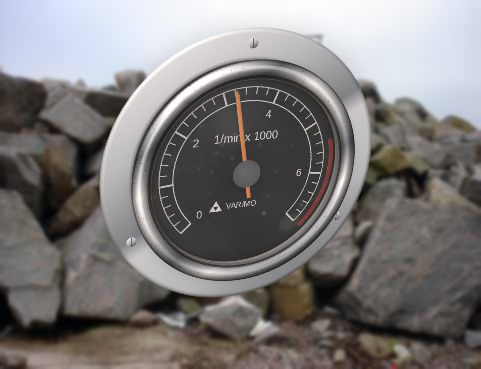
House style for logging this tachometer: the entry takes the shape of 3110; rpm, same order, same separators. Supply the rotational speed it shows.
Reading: 3200; rpm
